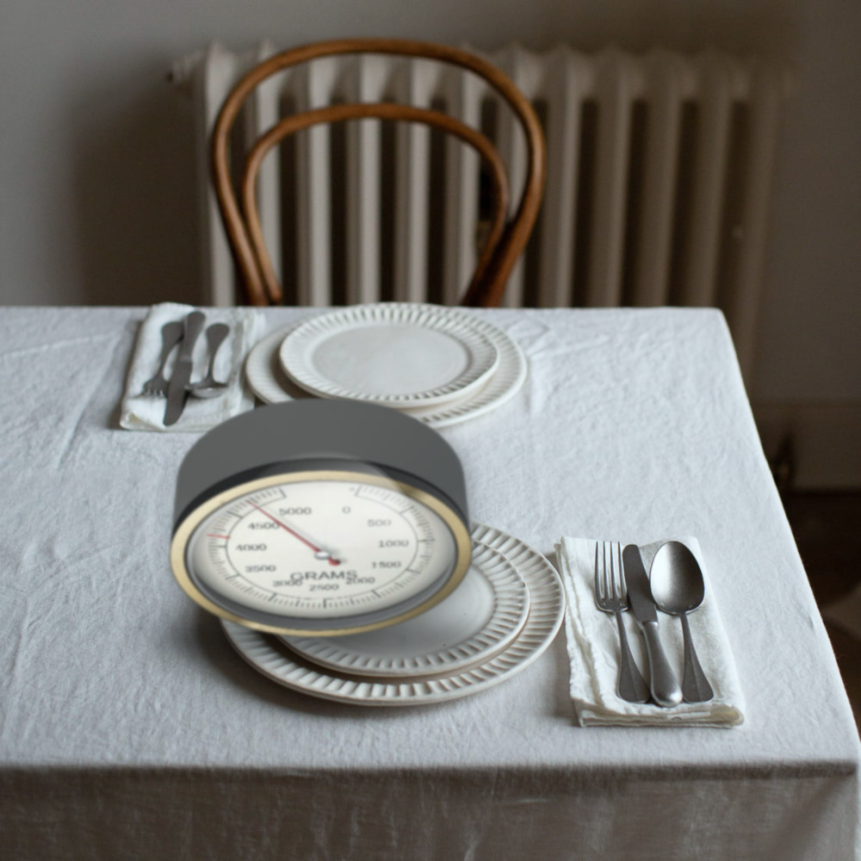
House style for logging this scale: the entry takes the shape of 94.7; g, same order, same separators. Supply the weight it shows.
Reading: 4750; g
